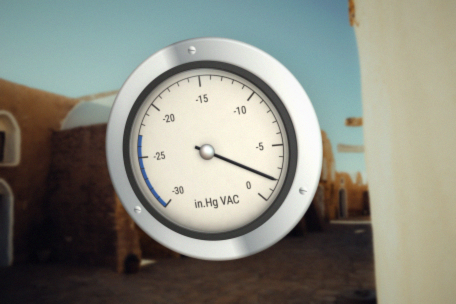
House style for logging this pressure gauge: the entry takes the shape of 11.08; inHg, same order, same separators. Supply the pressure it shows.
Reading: -2; inHg
